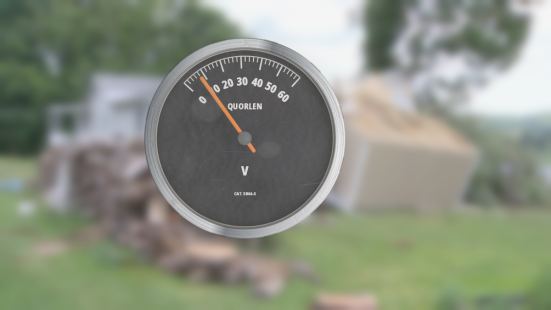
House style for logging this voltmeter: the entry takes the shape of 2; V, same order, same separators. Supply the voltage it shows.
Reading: 8; V
